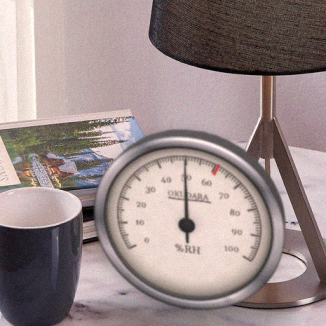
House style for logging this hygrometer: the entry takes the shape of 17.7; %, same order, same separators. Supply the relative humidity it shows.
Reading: 50; %
